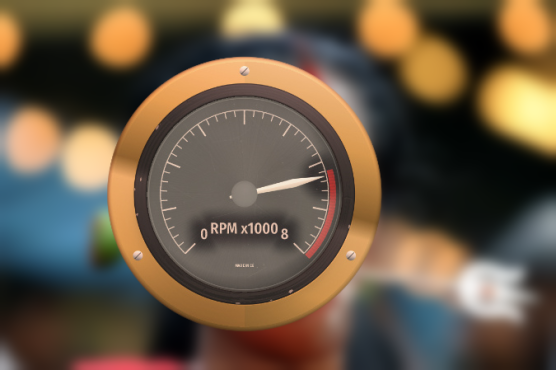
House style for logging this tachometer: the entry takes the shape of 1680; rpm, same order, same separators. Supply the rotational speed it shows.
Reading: 6300; rpm
